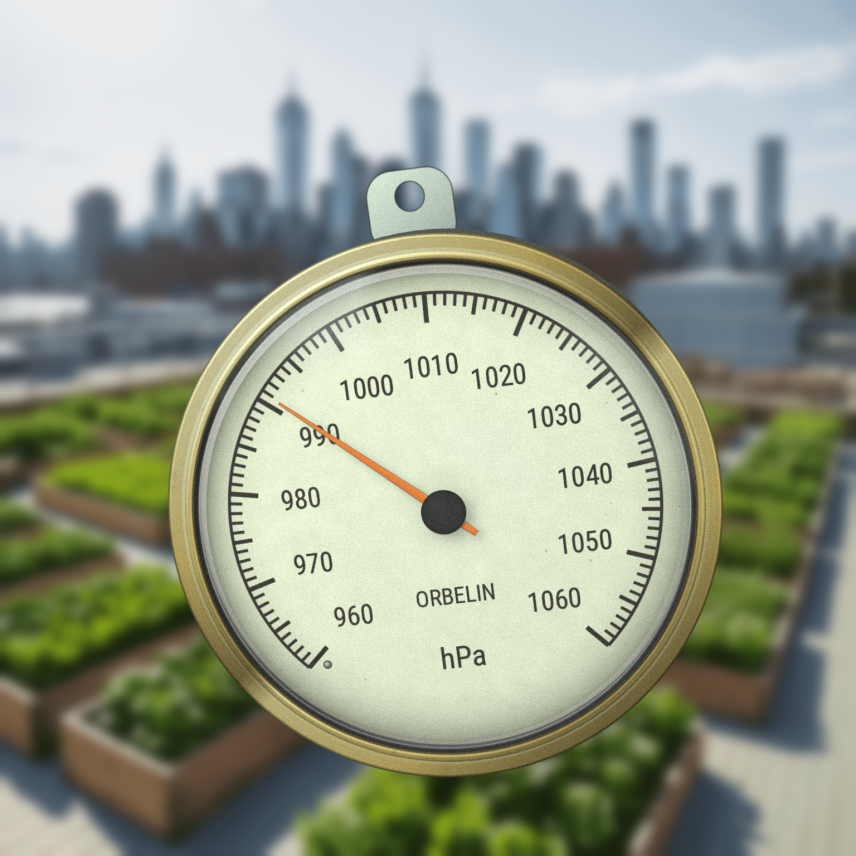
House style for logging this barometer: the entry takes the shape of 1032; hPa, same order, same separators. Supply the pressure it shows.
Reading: 991; hPa
